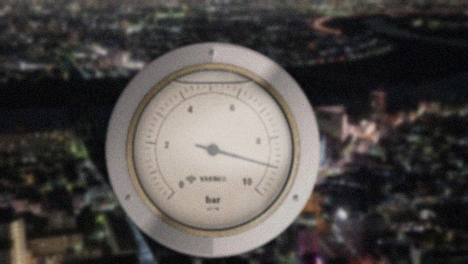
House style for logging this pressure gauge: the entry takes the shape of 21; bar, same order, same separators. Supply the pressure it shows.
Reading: 9; bar
